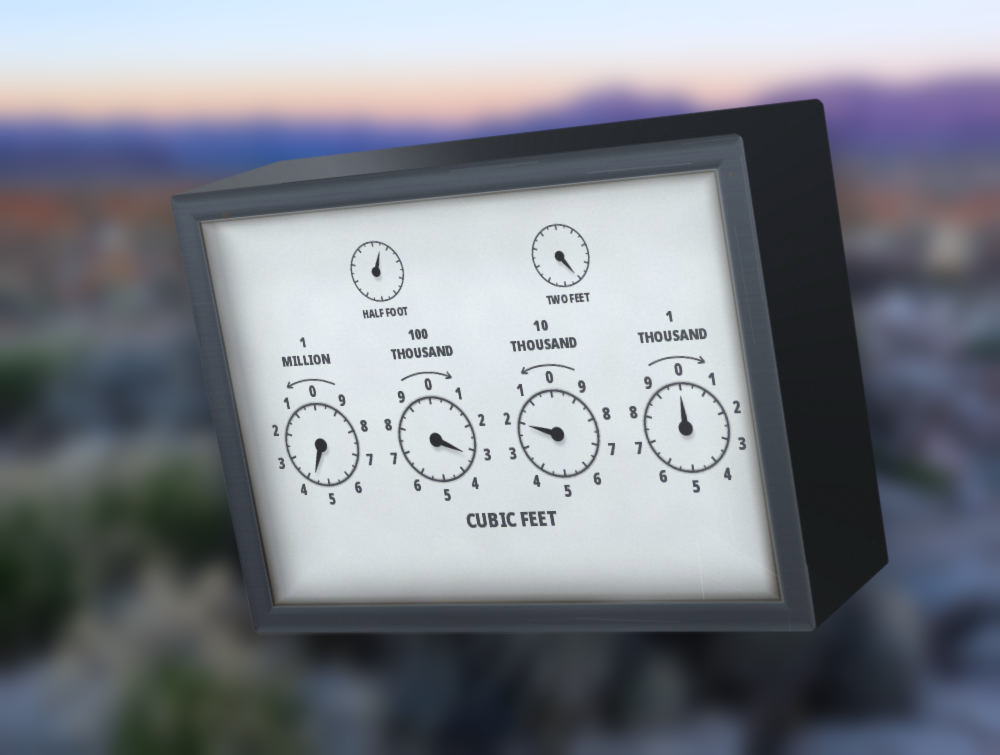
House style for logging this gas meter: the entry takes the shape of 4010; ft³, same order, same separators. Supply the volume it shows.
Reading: 432000; ft³
